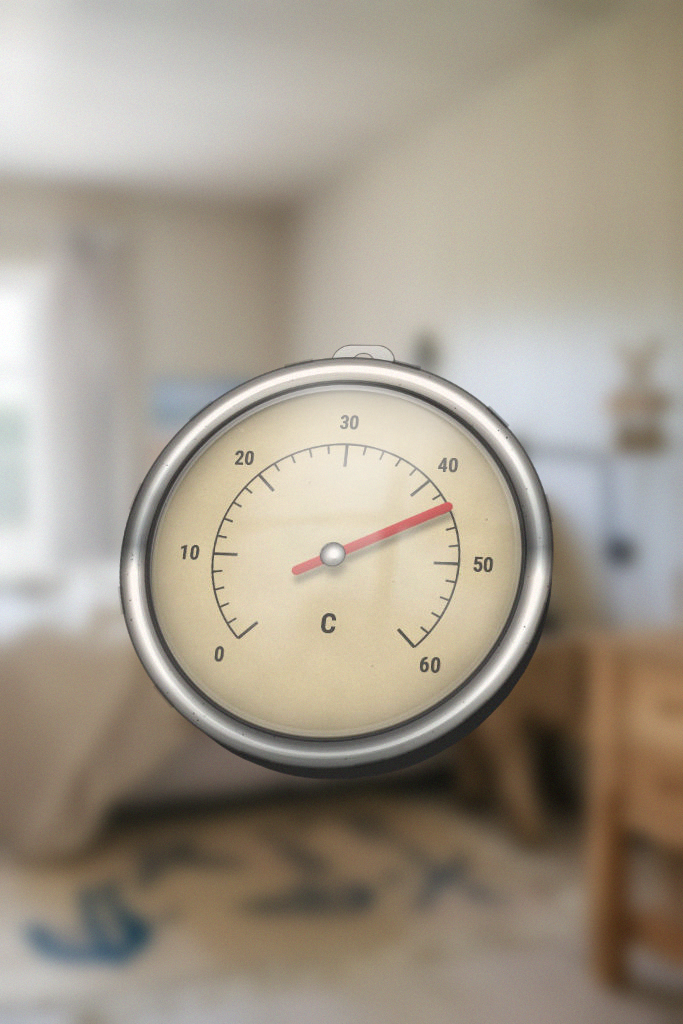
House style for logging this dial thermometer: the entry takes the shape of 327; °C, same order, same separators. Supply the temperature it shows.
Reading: 44; °C
